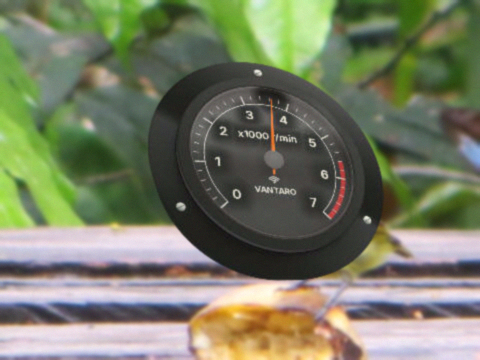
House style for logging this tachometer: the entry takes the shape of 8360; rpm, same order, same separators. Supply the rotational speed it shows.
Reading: 3600; rpm
